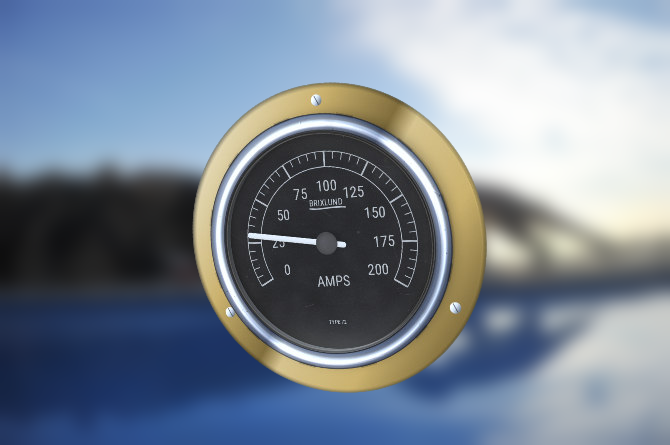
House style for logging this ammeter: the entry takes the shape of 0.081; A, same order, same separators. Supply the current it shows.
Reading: 30; A
